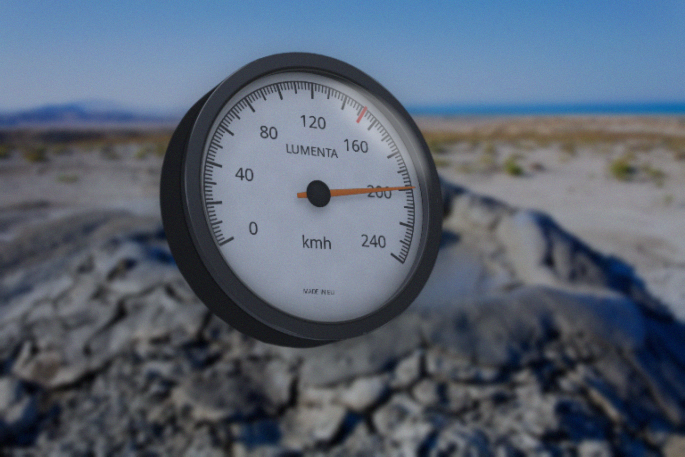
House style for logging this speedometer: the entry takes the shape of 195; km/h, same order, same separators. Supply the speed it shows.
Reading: 200; km/h
